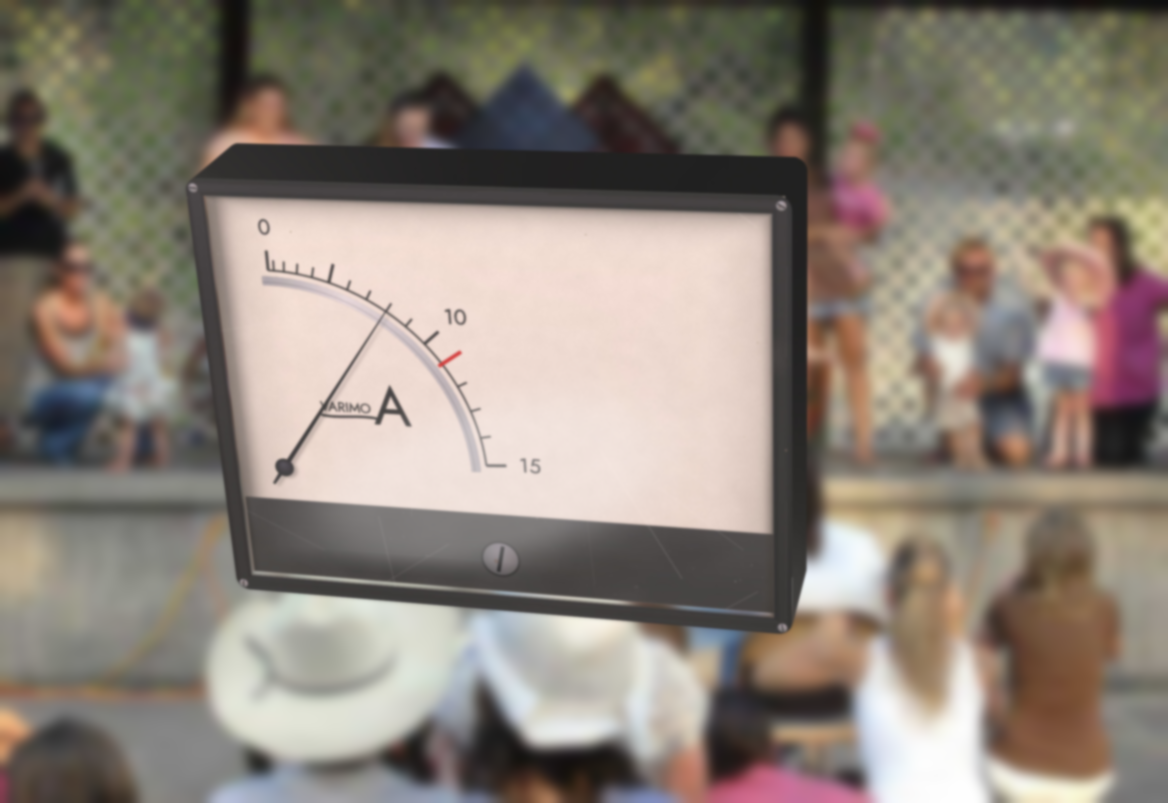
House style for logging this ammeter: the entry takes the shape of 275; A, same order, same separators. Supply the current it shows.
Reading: 8; A
